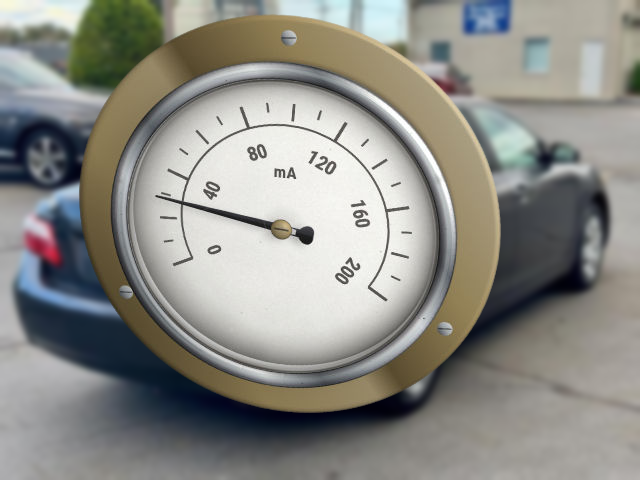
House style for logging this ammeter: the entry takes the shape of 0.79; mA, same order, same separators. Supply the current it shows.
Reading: 30; mA
